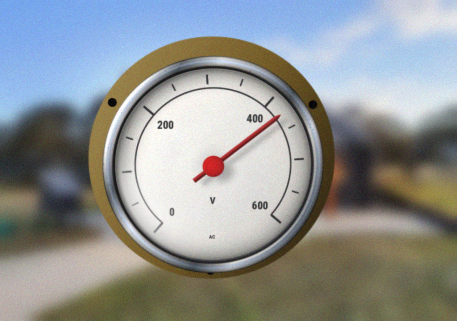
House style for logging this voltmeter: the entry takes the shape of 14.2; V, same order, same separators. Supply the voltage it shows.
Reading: 425; V
